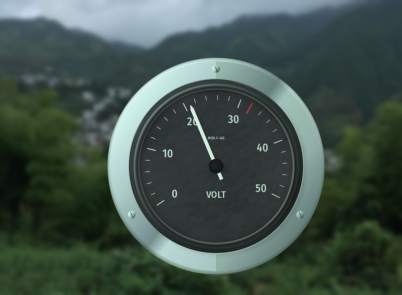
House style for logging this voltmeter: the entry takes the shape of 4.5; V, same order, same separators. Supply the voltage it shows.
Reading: 21; V
